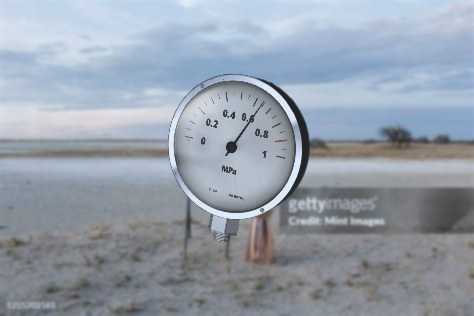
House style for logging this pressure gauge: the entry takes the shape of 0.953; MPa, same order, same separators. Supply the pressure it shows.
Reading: 0.65; MPa
